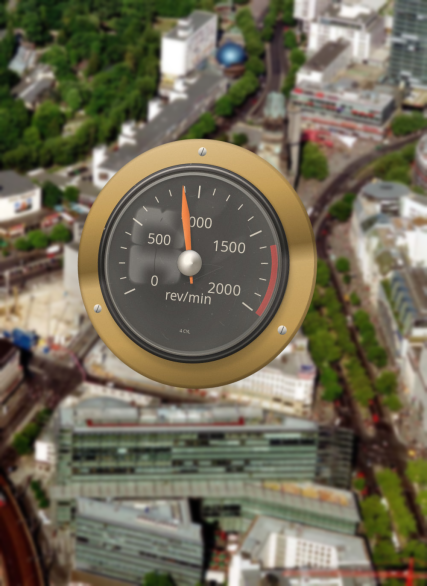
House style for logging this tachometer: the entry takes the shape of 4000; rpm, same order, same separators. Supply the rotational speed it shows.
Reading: 900; rpm
